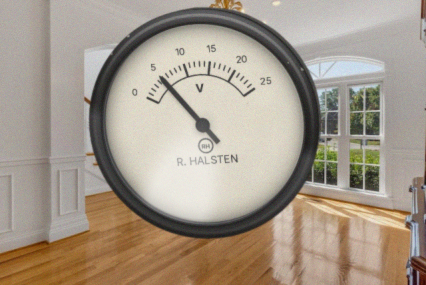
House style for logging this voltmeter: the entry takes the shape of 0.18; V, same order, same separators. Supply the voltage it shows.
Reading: 5; V
